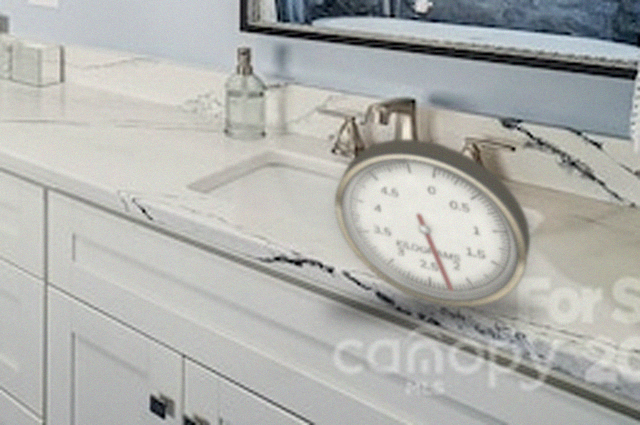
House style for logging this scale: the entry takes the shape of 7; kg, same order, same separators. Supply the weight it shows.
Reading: 2.25; kg
